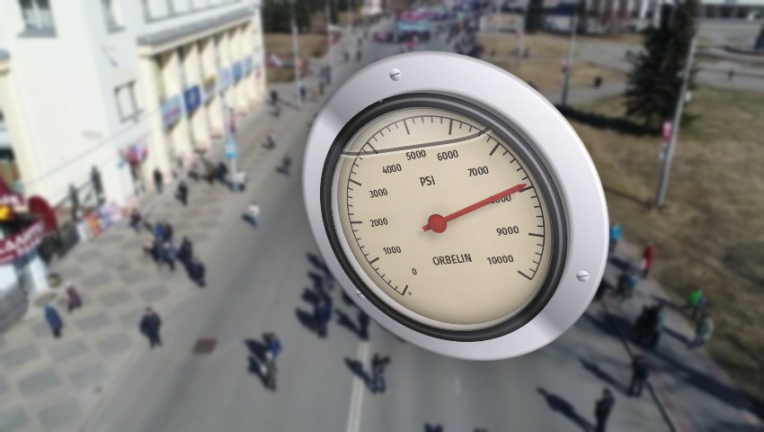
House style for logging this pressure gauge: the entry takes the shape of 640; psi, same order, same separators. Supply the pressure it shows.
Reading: 7900; psi
